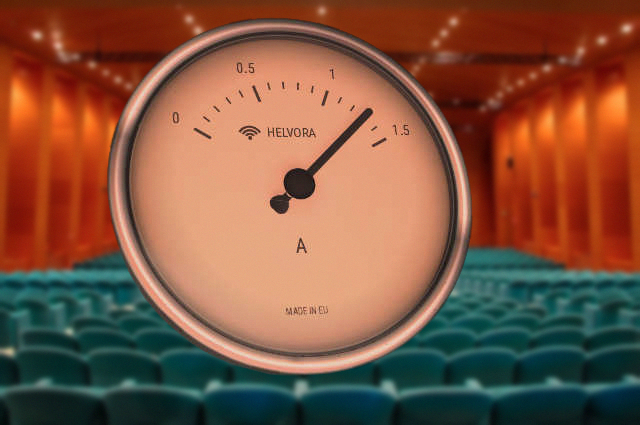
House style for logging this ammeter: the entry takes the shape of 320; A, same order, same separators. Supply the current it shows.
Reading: 1.3; A
